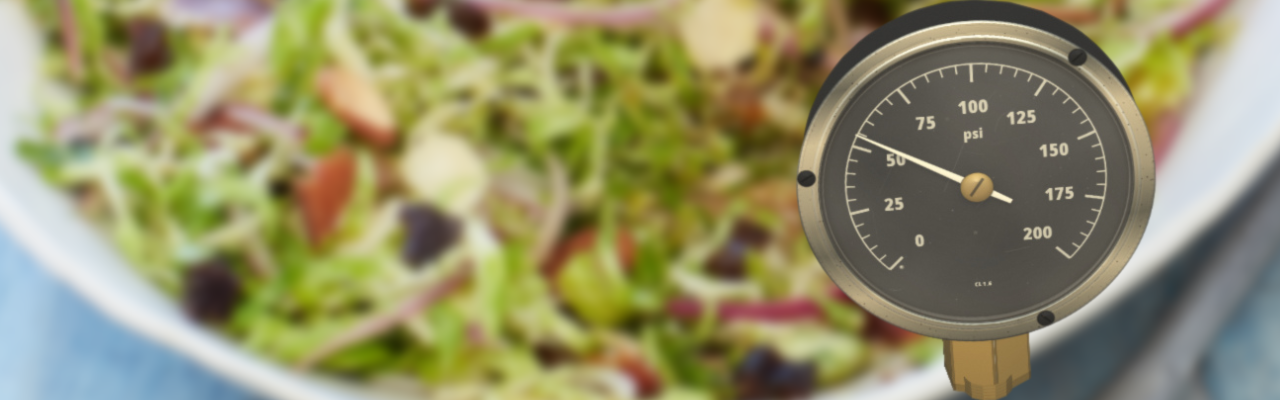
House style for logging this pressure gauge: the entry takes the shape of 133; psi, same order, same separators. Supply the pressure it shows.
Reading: 55; psi
